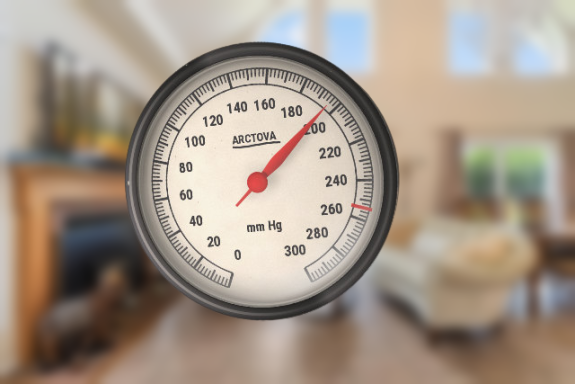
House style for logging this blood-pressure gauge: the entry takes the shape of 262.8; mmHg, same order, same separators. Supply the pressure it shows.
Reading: 196; mmHg
